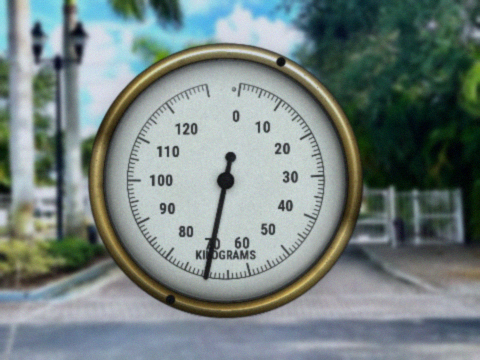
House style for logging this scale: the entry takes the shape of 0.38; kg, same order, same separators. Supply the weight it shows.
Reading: 70; kg
